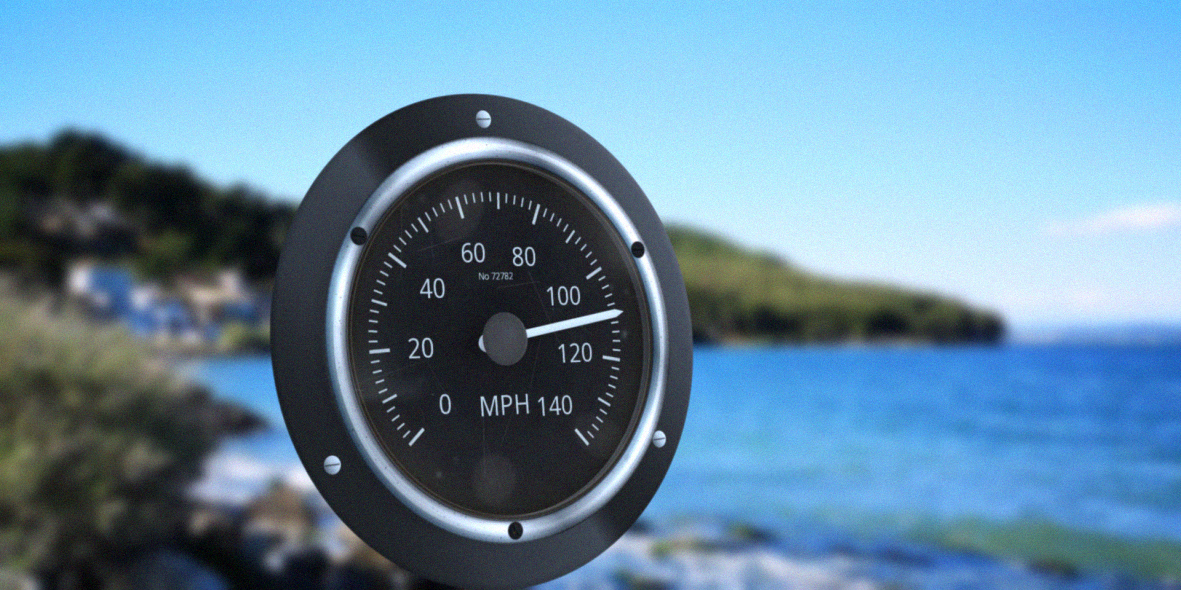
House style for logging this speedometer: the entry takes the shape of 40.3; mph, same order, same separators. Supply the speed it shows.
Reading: 110; mph
